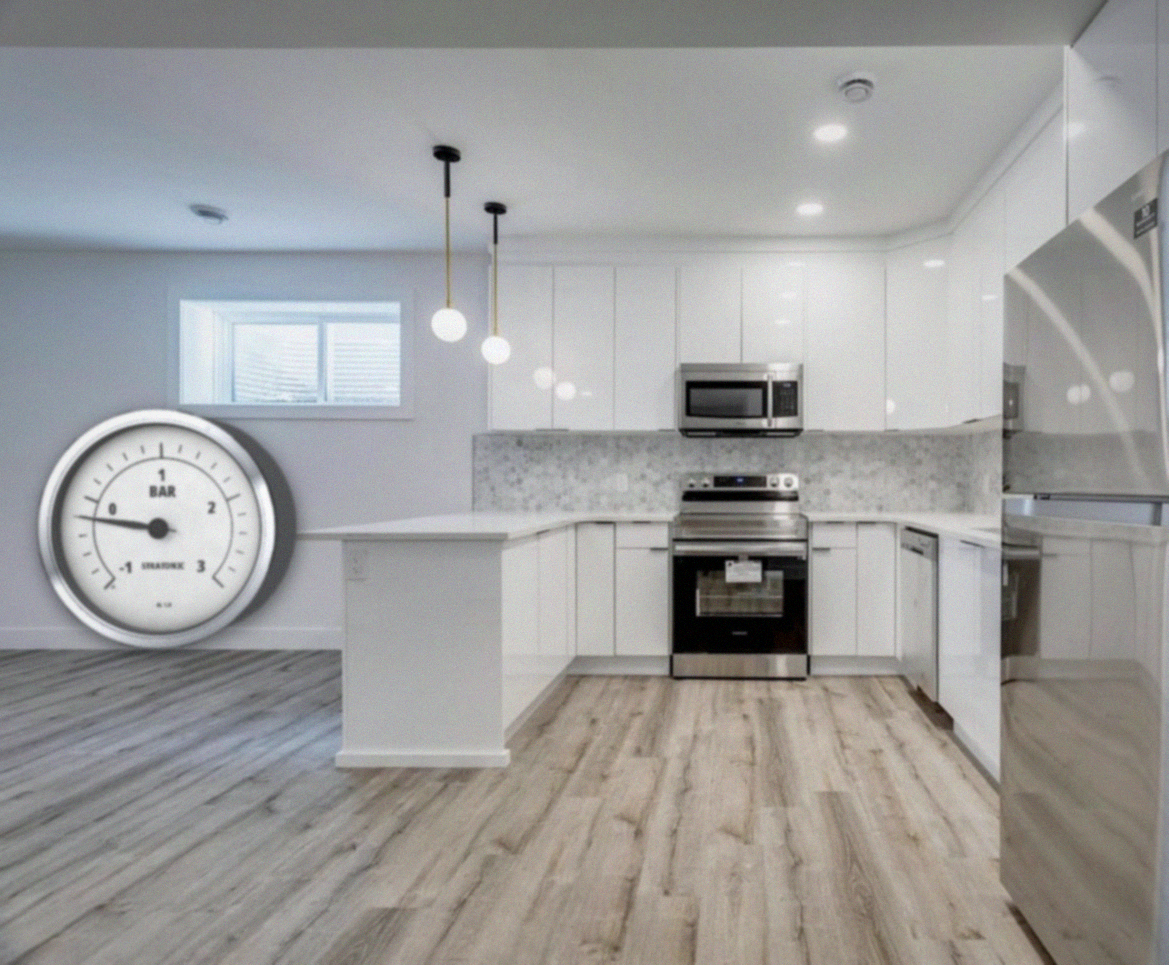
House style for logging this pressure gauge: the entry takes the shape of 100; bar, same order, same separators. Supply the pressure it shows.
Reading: -0.2; bar
